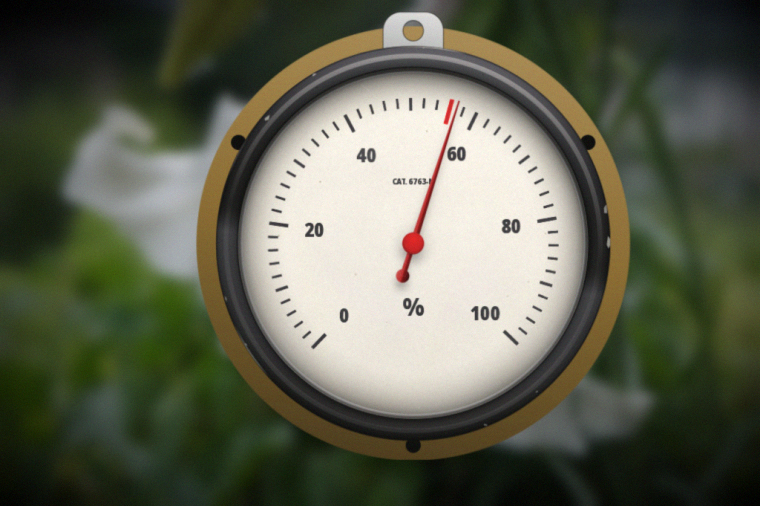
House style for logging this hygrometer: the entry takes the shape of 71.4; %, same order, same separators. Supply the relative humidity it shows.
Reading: 57; %
